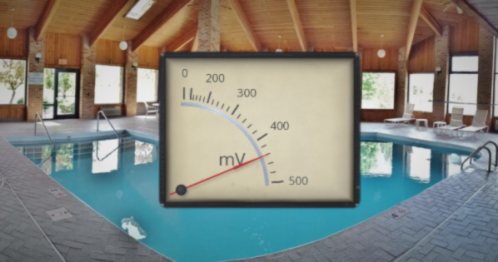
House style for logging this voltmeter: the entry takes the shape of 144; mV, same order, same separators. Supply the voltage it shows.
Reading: 440; mV
